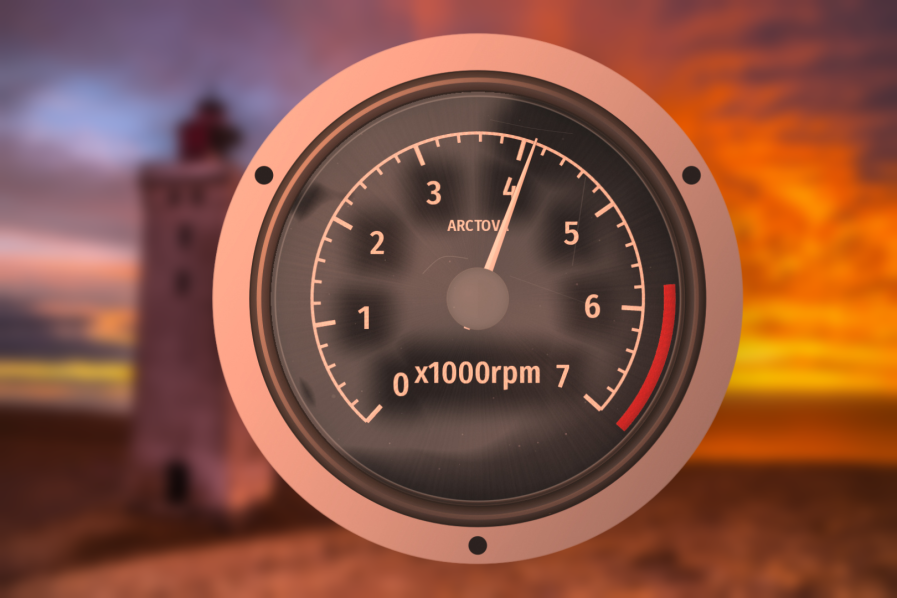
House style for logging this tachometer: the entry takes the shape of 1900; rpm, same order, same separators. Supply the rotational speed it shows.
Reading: 4100; rpm
